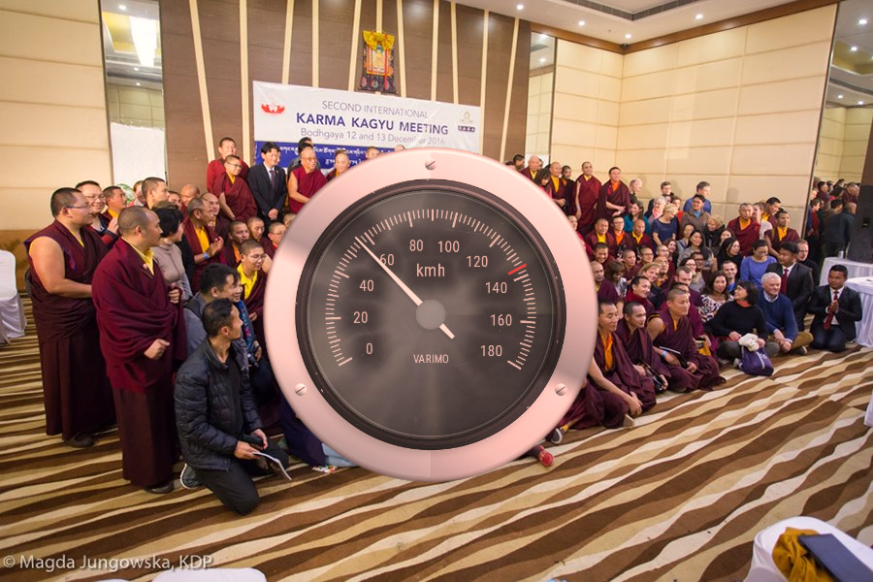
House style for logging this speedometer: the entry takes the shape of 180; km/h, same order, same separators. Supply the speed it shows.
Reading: 56; km/h
